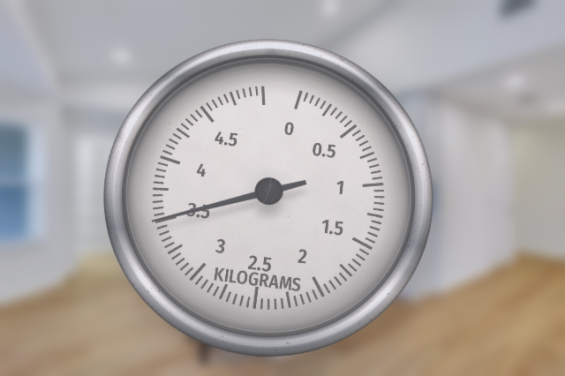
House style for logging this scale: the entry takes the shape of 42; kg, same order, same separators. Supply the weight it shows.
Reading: 3.5; kg
